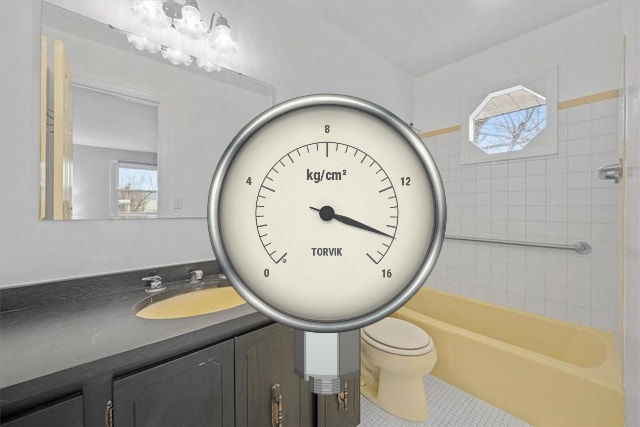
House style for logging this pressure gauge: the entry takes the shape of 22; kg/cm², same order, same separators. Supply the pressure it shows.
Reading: 14.5; kg/cm²
